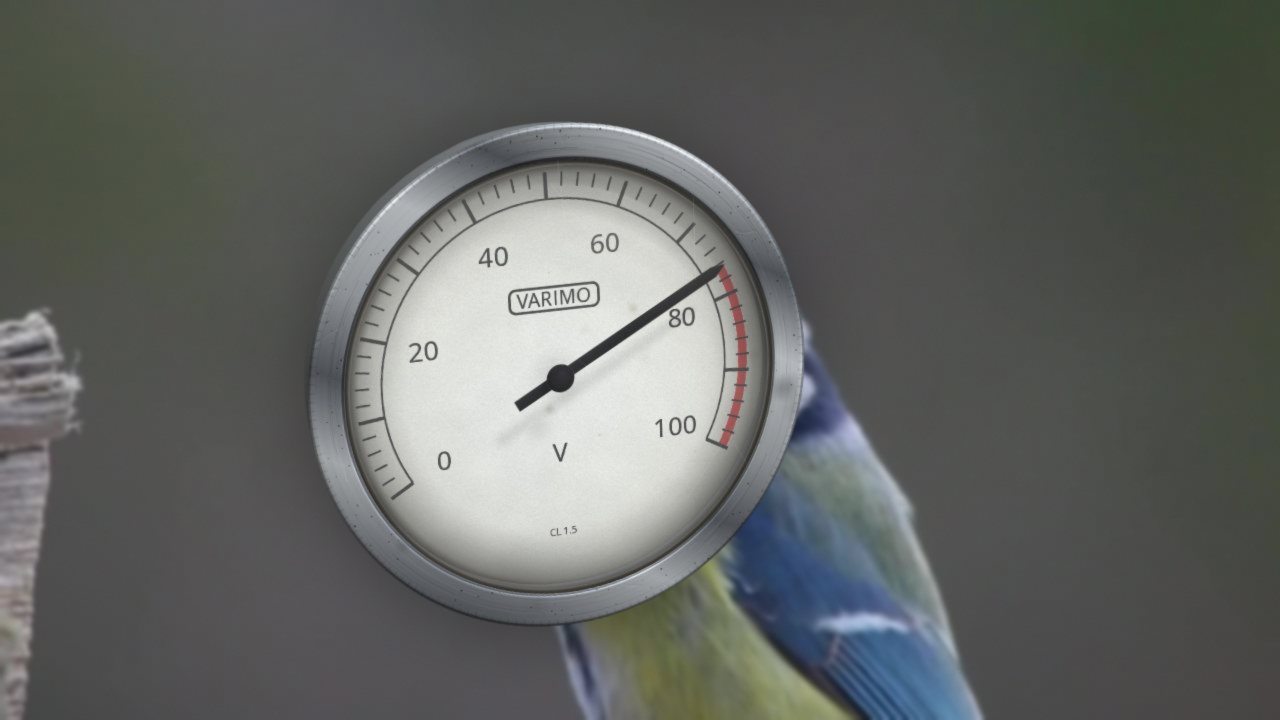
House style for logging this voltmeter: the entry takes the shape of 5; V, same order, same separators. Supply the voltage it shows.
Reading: 76; V
